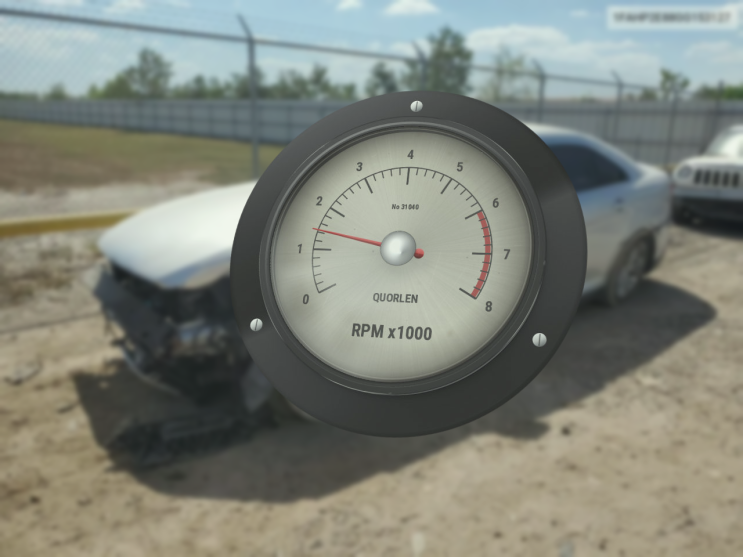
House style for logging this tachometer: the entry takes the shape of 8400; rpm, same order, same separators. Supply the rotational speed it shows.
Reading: 1400; rpm
